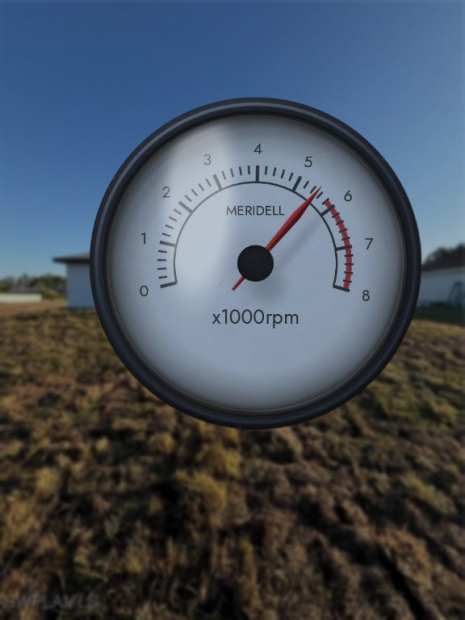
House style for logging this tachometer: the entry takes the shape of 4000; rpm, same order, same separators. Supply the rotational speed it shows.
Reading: 5500; rpm
